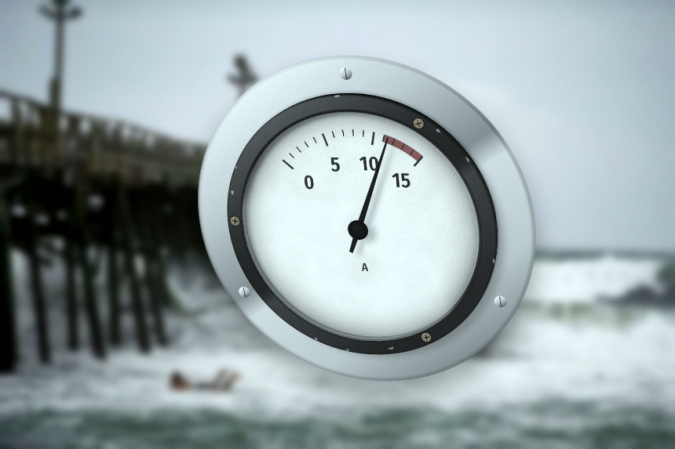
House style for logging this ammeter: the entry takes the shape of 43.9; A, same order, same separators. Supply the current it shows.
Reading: 11.5; A
